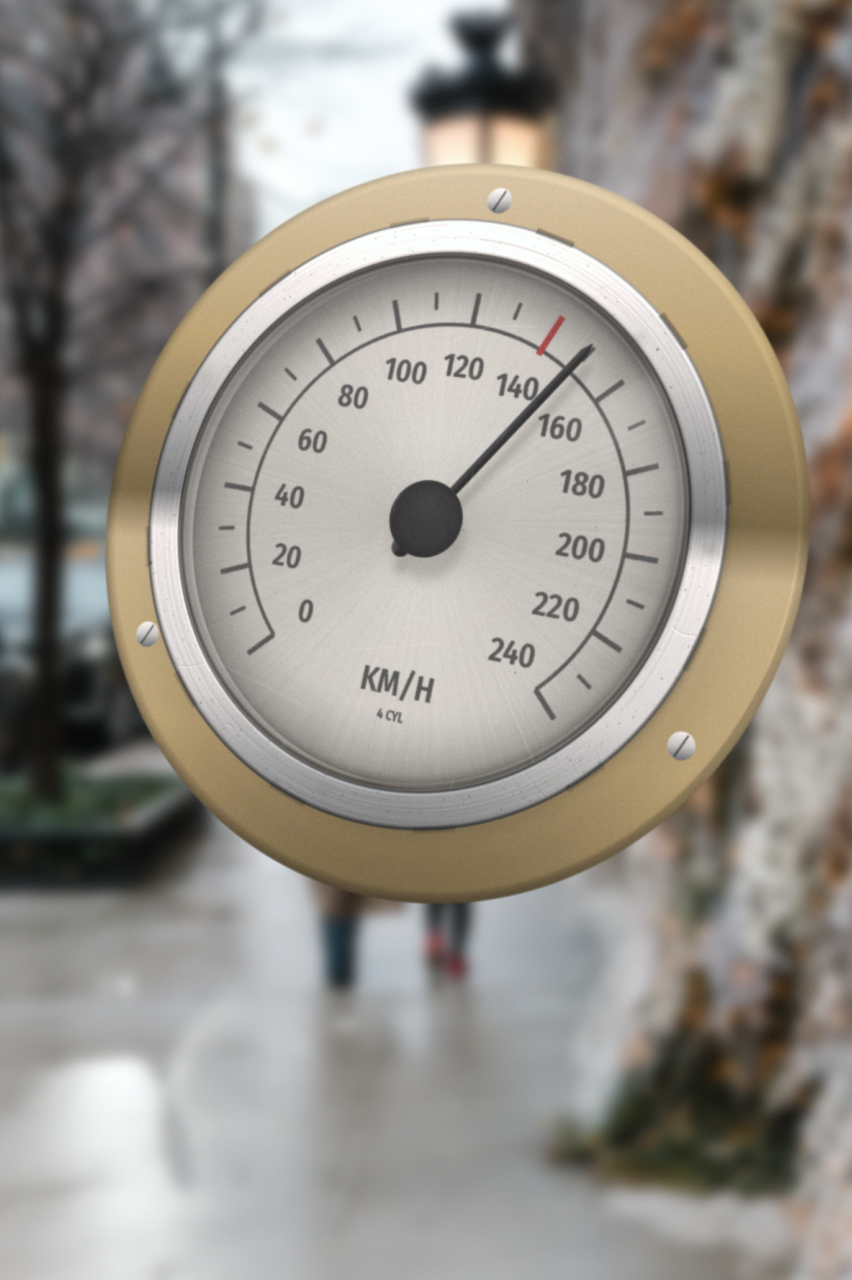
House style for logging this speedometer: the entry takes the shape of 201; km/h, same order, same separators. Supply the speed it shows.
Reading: 150; km/h
